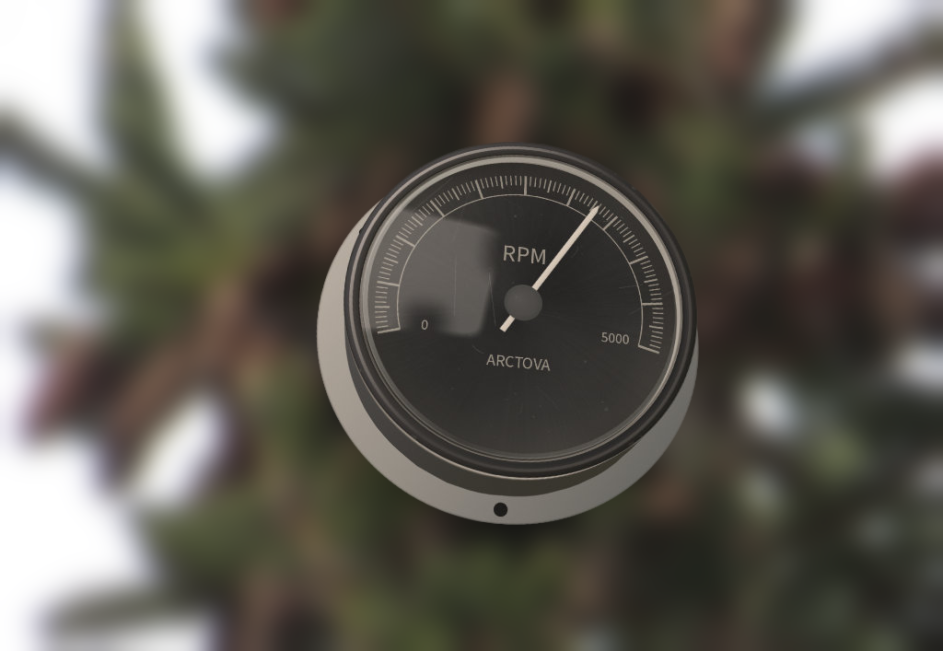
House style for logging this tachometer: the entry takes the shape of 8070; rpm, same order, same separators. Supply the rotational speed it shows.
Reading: 3300; rpm
